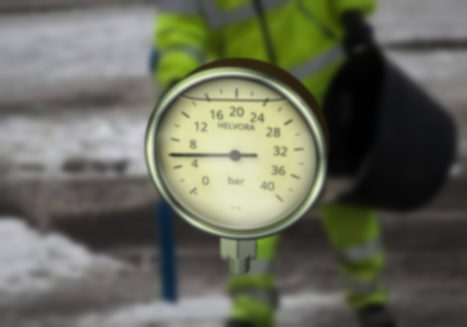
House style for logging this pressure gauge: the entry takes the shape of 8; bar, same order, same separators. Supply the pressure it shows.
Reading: 6; bar
